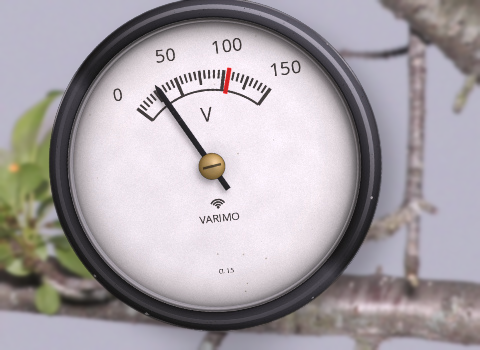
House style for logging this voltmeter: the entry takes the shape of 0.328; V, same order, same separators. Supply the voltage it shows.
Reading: 30; V
